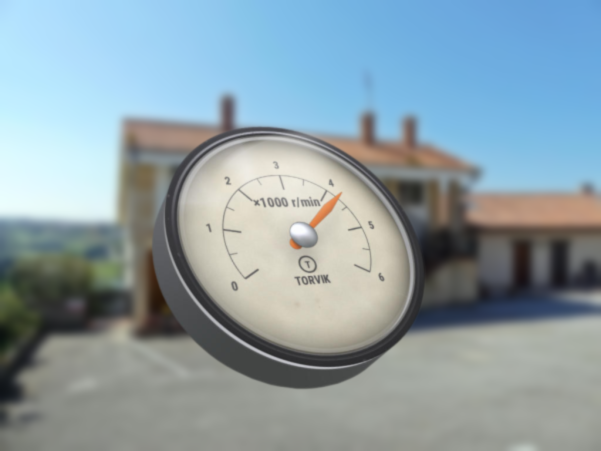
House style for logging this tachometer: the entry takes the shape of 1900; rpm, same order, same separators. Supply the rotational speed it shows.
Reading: 4250; rpm
